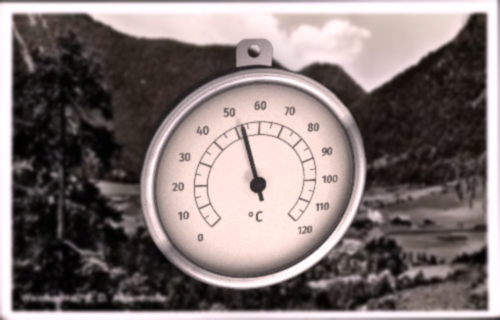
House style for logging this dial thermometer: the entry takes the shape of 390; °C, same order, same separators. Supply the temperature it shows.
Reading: 52.5; °C
